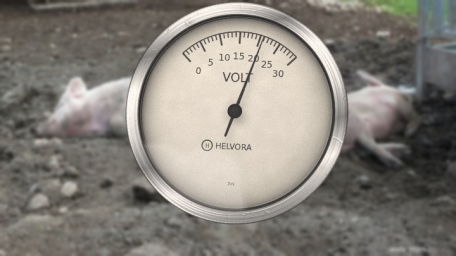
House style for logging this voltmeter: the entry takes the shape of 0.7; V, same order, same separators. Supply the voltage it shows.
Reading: 21; V
